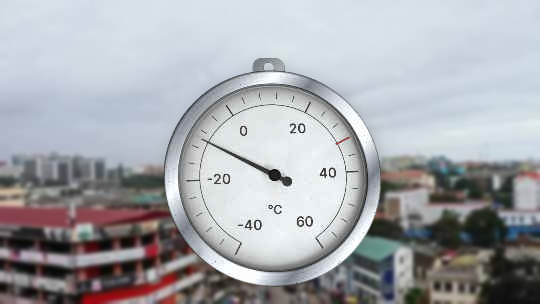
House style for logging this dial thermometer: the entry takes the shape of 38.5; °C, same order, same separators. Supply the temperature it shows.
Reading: -10; °C
